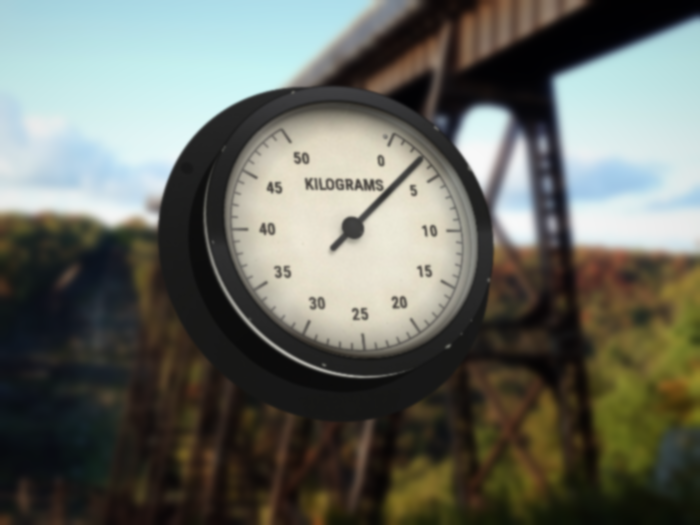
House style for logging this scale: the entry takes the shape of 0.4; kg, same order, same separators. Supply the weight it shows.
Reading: 3; kg
